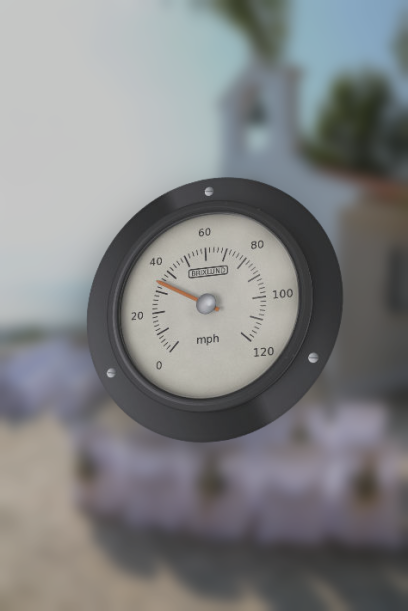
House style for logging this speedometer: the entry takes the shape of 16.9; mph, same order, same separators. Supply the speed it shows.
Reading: 34; mph
